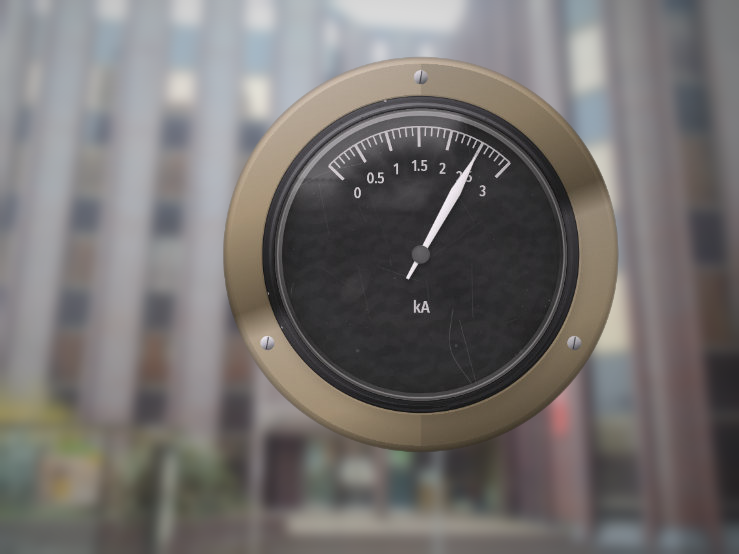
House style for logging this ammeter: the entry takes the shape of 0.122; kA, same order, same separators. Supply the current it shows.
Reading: 2.5; kA
